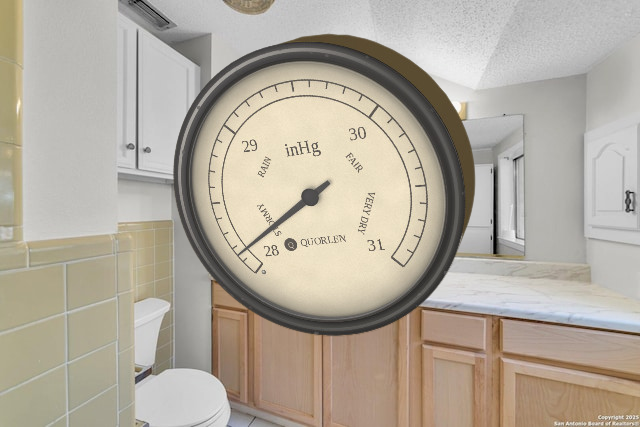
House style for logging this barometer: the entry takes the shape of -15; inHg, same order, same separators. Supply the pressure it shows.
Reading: 28.15; inHg
